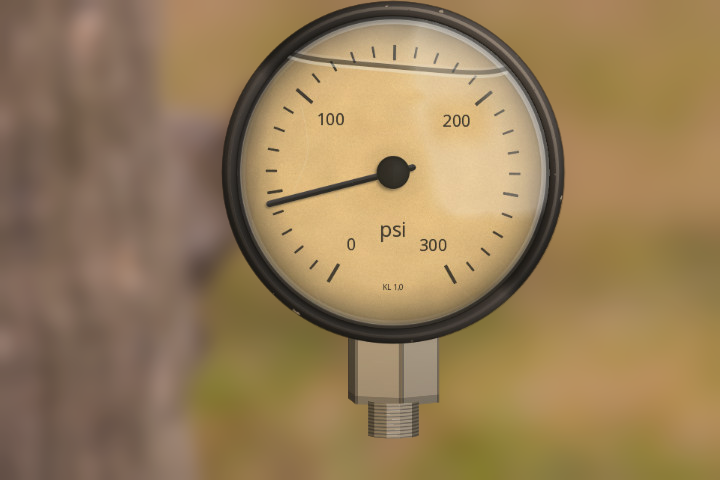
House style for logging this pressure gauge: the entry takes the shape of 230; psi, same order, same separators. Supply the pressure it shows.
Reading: 45; psi
